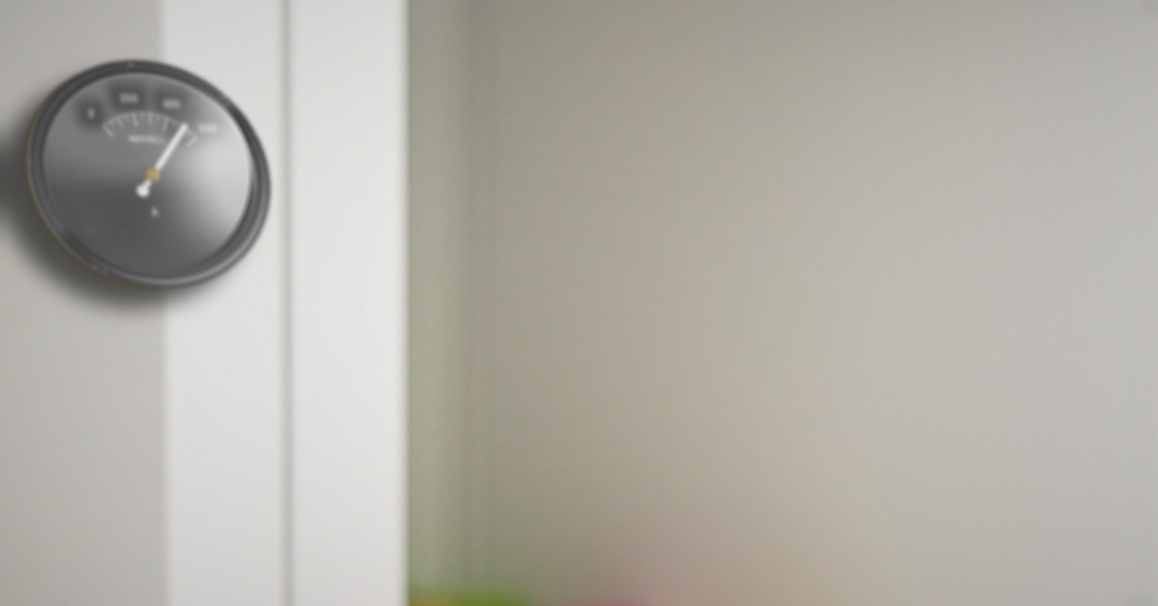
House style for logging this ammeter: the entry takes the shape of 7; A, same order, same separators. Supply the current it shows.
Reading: 500; A
